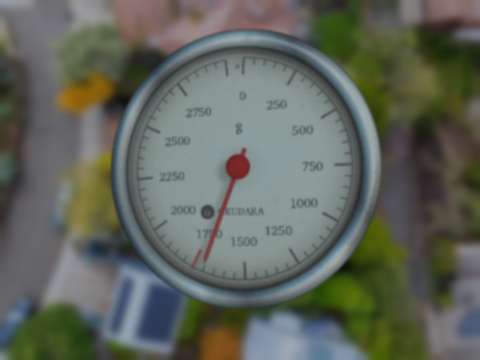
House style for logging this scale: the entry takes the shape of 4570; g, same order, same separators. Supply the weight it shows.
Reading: 1700; g
